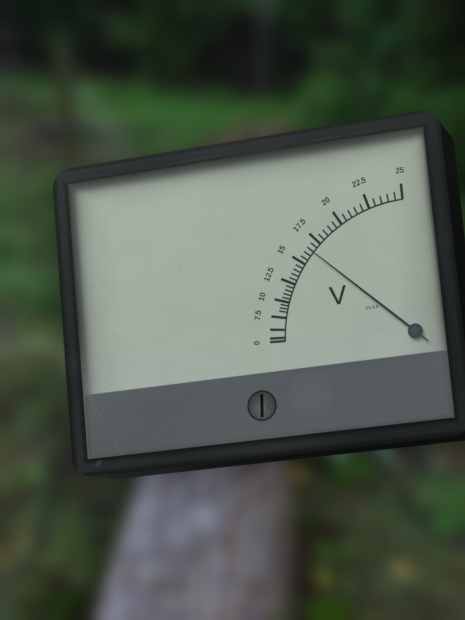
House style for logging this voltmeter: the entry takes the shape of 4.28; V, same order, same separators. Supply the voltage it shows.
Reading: 16.5; V
